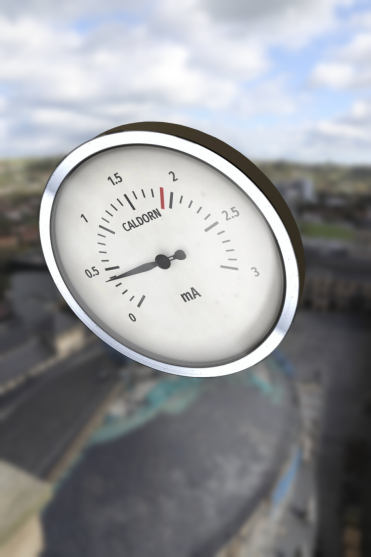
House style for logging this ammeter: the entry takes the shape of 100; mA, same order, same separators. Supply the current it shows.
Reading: 0.4; mA
